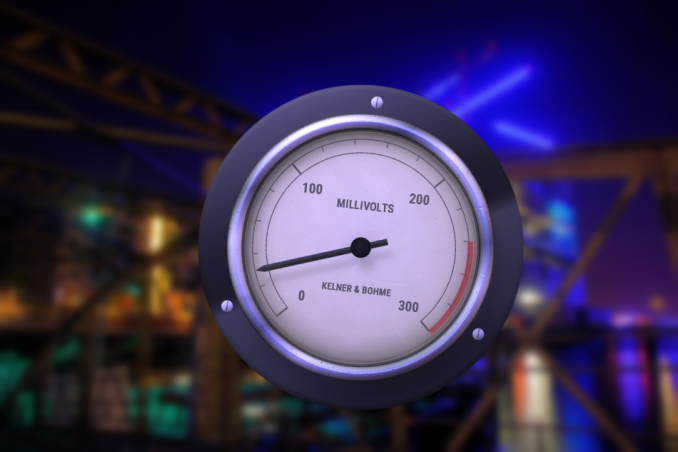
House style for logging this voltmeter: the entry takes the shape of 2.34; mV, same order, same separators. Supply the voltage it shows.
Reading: 30; mV
